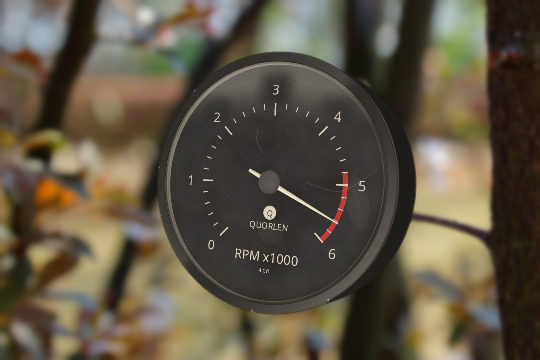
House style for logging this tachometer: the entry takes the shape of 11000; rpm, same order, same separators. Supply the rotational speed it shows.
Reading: 5600; rpm
